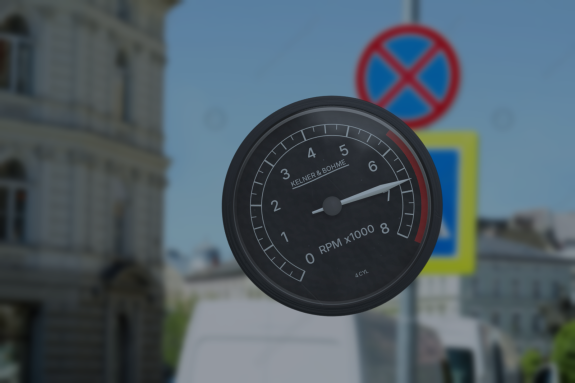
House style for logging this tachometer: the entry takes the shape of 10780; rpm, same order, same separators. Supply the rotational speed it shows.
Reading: 6750; rpm
